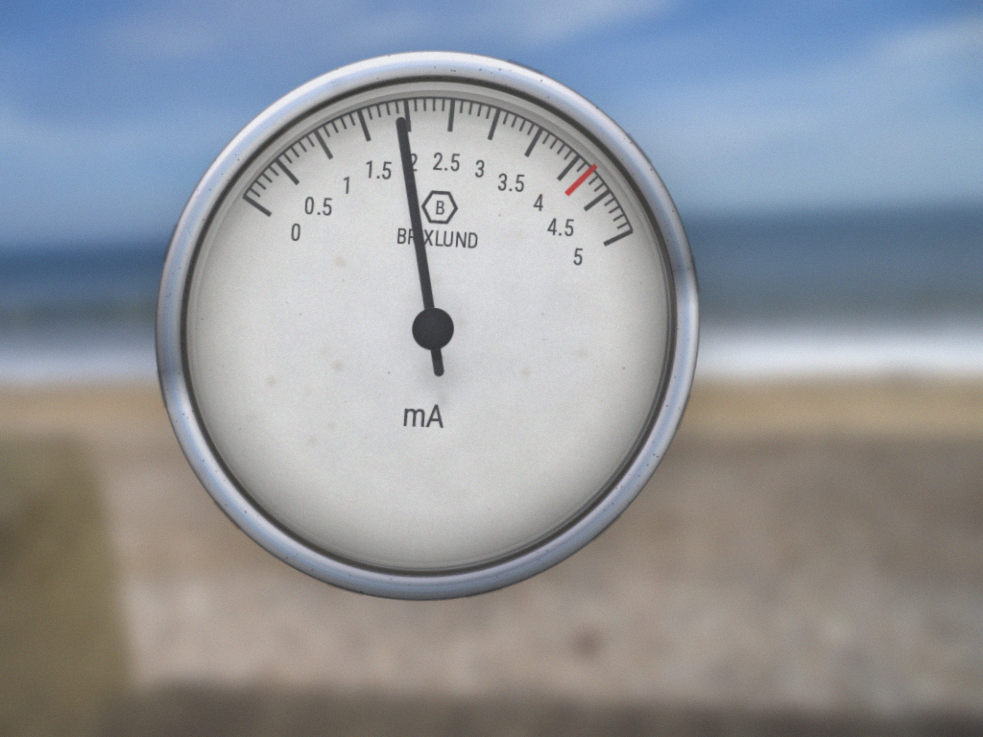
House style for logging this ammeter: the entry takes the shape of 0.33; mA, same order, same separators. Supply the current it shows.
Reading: 1.9; mA
